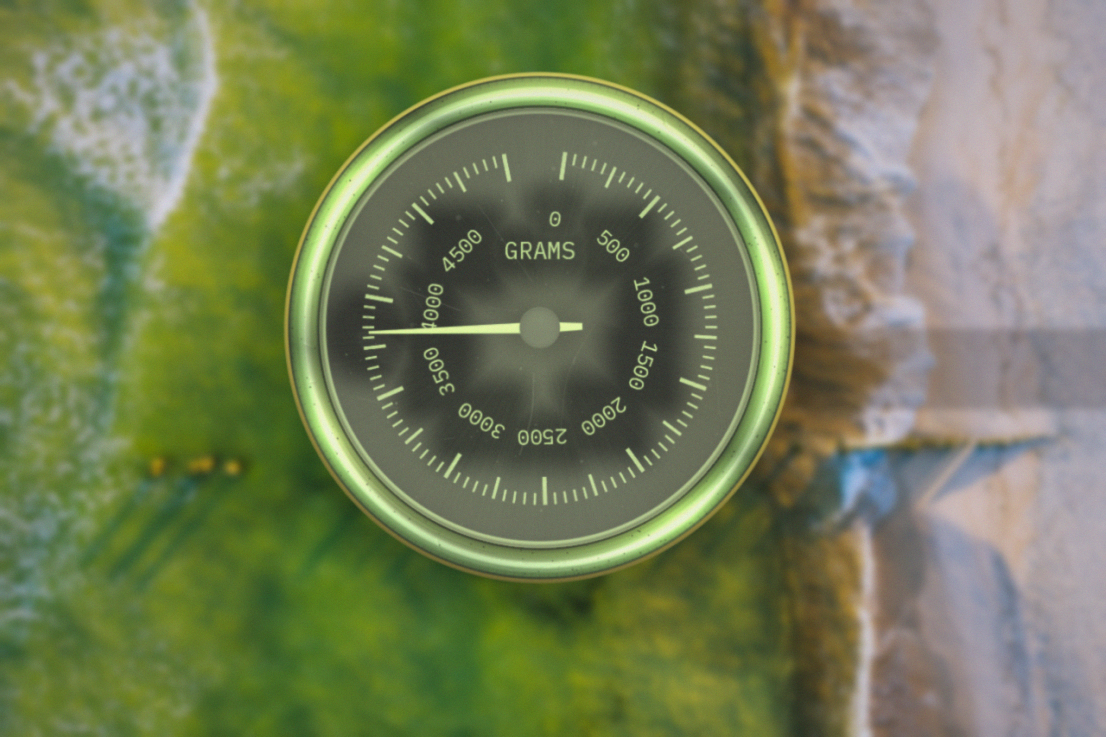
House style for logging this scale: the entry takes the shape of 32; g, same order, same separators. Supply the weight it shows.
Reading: 3825; g
